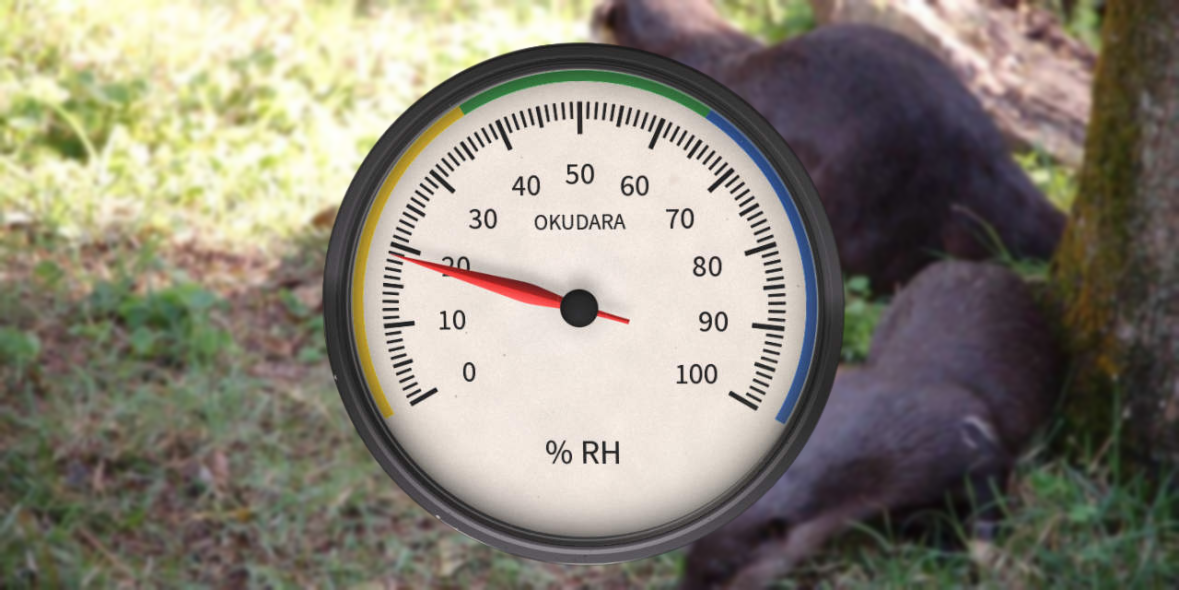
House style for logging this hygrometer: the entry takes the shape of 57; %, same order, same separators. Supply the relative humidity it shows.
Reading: 19; %
